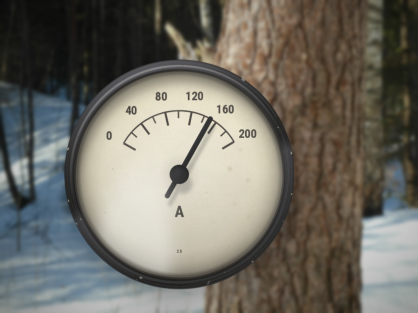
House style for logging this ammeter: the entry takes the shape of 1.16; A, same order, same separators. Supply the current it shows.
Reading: 150; A
